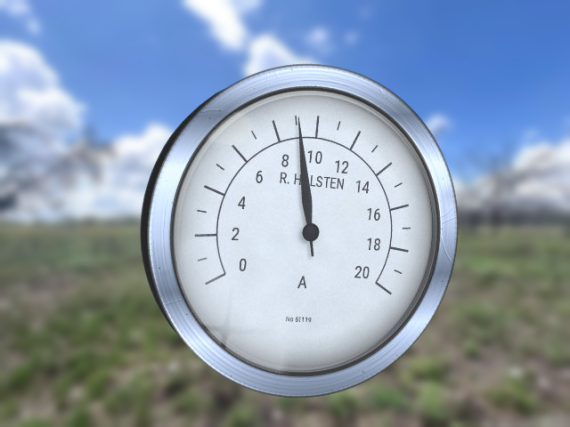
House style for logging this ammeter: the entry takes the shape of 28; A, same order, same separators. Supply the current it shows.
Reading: 9; A
